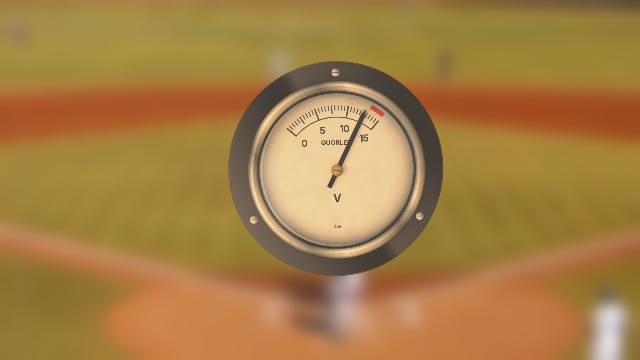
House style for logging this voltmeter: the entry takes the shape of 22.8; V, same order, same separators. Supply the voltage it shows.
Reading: 12.5; V
